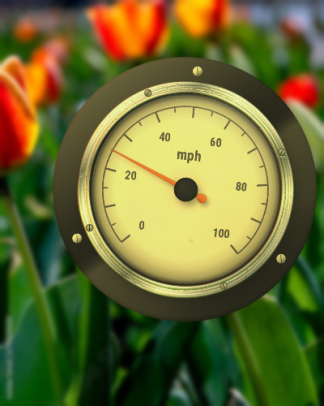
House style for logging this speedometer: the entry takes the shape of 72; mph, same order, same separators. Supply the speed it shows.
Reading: 25; mph
